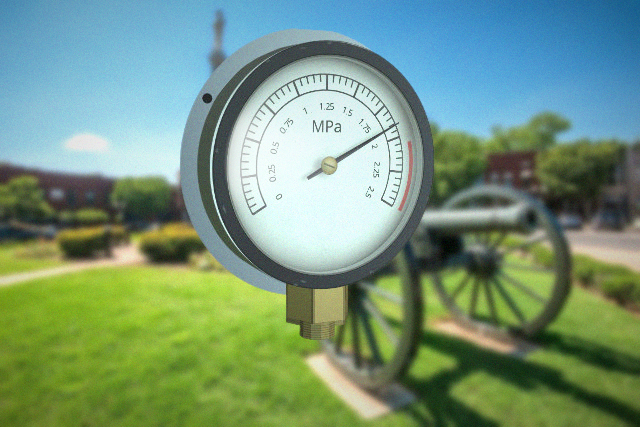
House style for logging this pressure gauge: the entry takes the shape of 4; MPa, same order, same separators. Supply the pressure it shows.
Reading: 1.9; MPa
